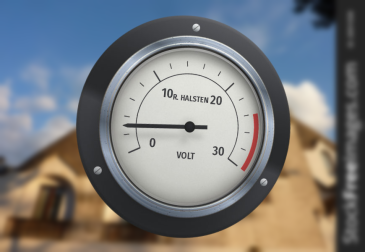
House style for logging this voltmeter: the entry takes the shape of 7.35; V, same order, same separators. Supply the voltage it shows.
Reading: 3; V
